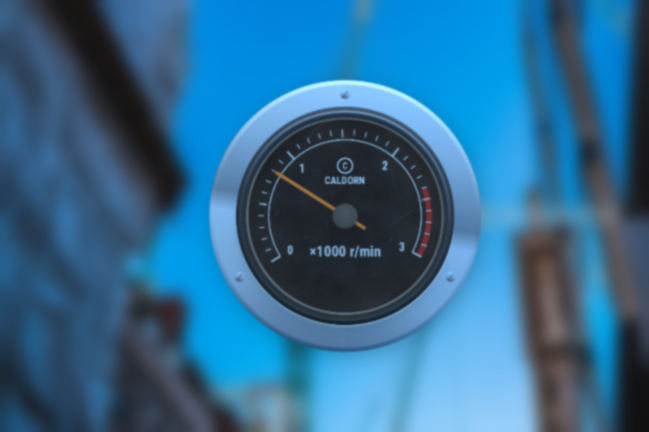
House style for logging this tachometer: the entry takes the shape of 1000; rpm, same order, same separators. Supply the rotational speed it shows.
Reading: 800; rpm
